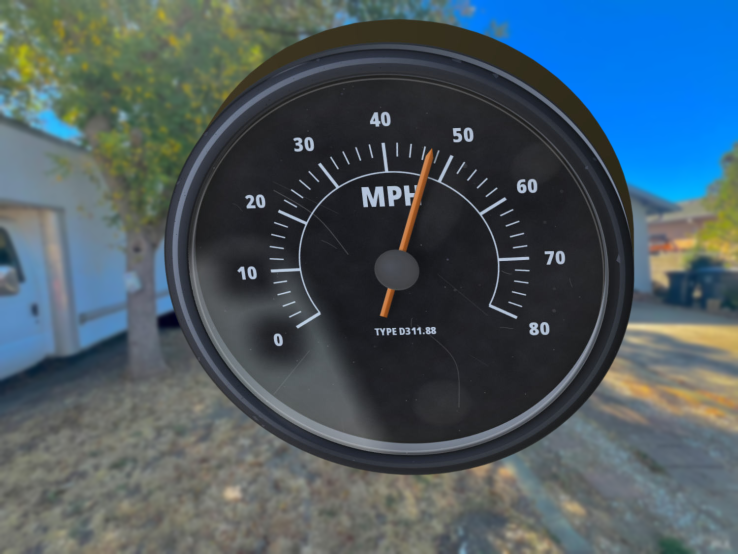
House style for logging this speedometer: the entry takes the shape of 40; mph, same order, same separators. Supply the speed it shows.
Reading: 47; mph
